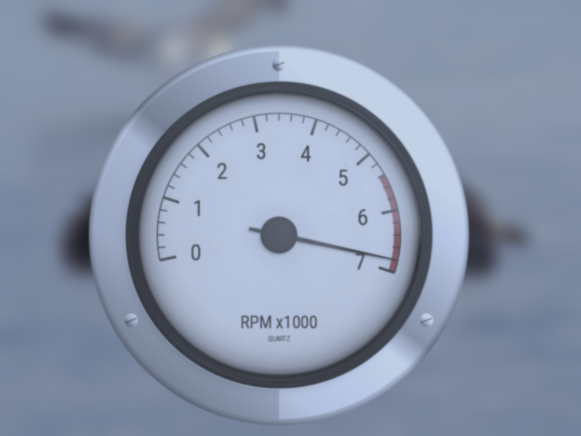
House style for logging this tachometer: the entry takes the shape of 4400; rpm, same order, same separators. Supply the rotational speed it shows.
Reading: 6800; rpm
